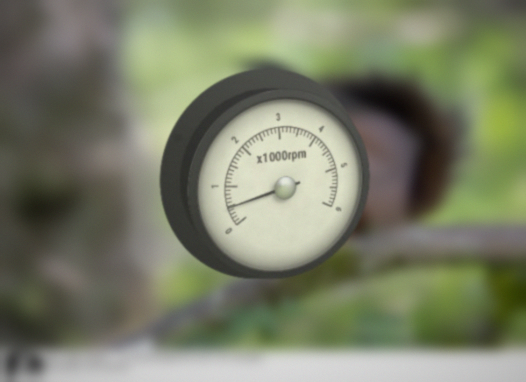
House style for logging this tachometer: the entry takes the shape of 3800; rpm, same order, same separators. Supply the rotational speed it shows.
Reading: 500; rpm
